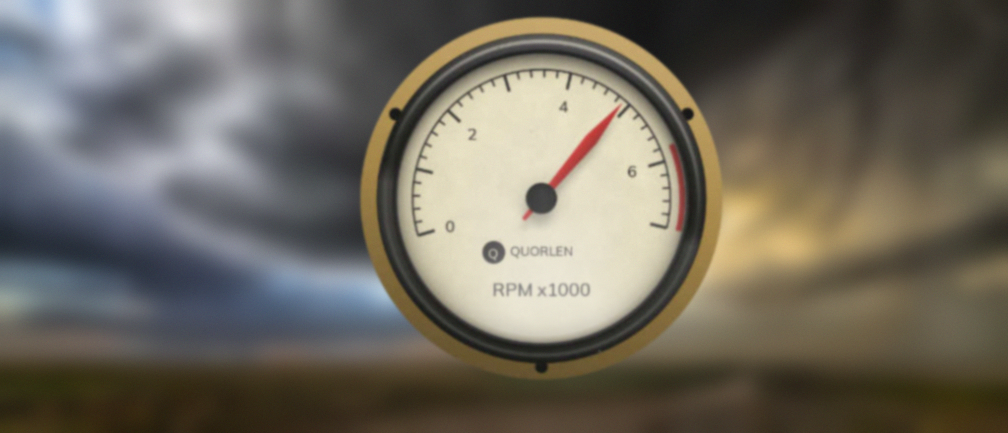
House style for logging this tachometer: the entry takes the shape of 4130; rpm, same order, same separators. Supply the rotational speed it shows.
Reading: 4900; rpm
